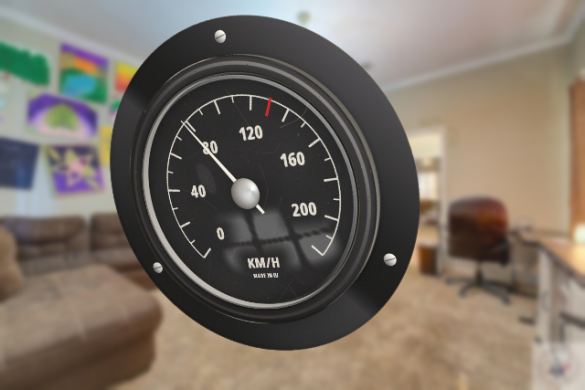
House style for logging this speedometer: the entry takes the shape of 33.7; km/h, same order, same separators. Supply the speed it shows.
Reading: 80; km/h
